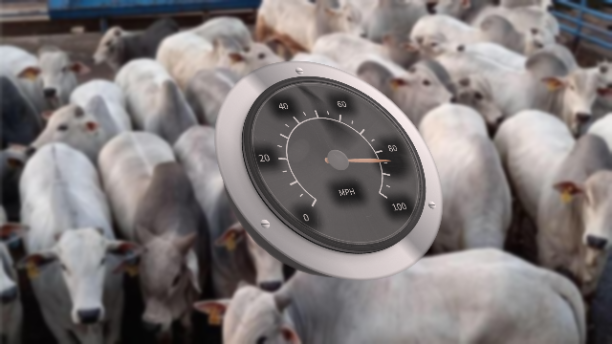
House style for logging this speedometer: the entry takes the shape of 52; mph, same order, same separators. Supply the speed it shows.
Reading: 85; mph
